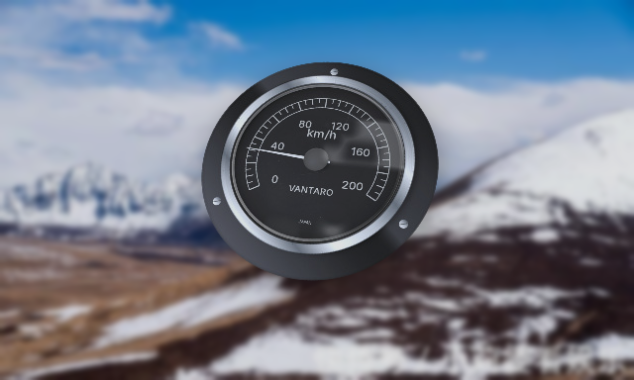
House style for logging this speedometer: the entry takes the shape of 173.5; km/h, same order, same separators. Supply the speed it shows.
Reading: 30; km/h
